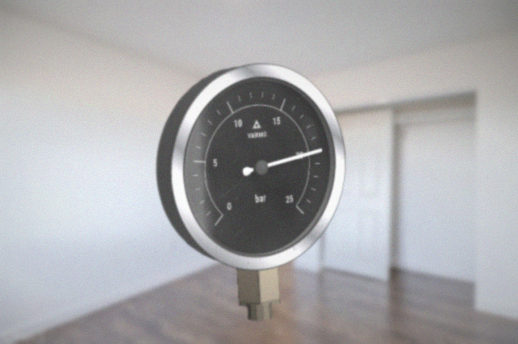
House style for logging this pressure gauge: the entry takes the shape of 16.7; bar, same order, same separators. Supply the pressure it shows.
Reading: 20; bar
